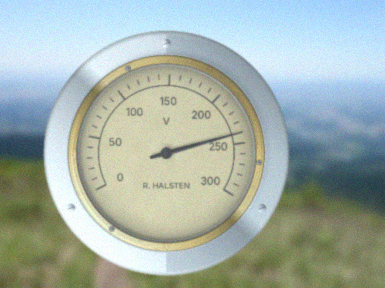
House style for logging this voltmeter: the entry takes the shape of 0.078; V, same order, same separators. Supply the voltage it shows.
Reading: 240; V
